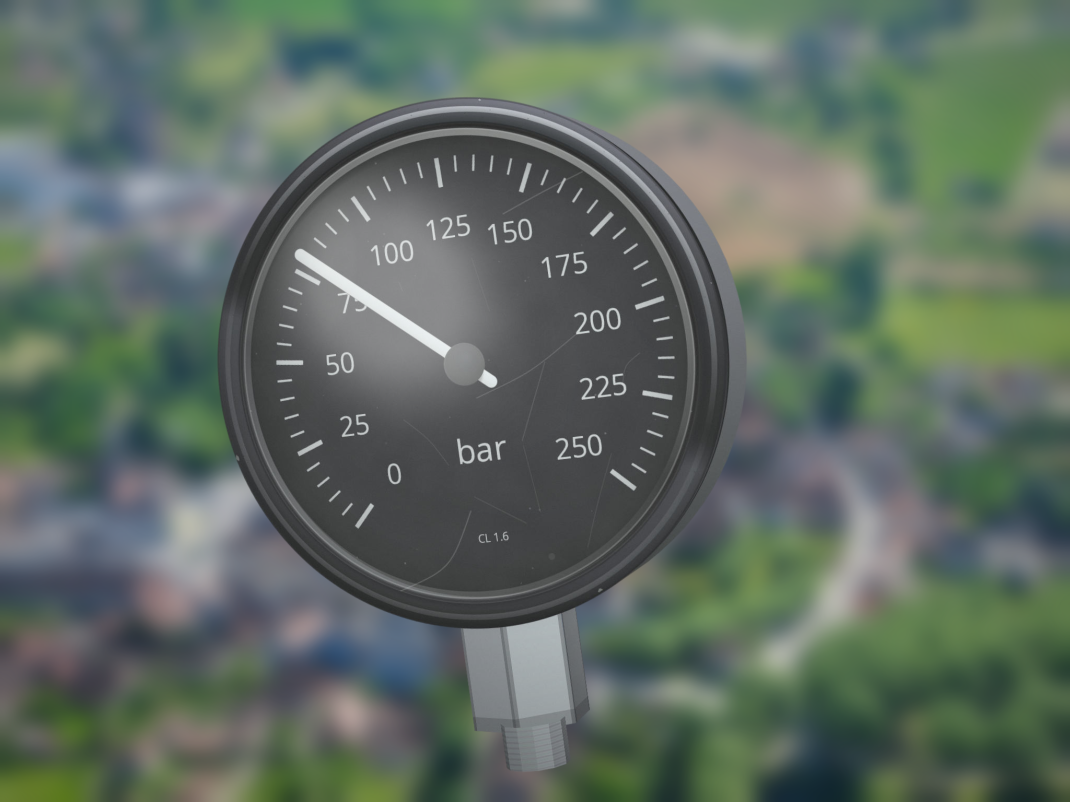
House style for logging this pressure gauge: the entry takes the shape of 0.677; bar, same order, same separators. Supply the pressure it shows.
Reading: 80; bar
